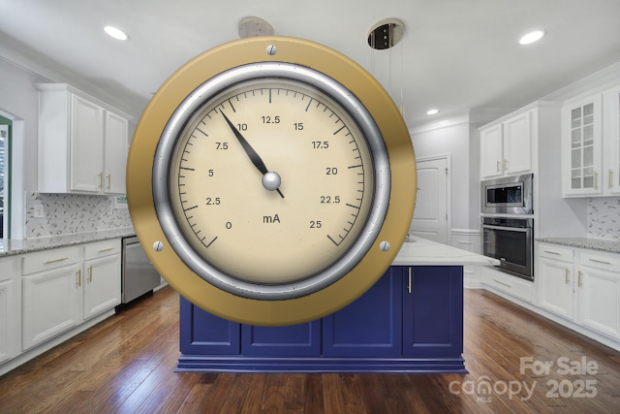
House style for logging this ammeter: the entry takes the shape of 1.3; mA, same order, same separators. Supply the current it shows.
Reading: 9.25; mA
